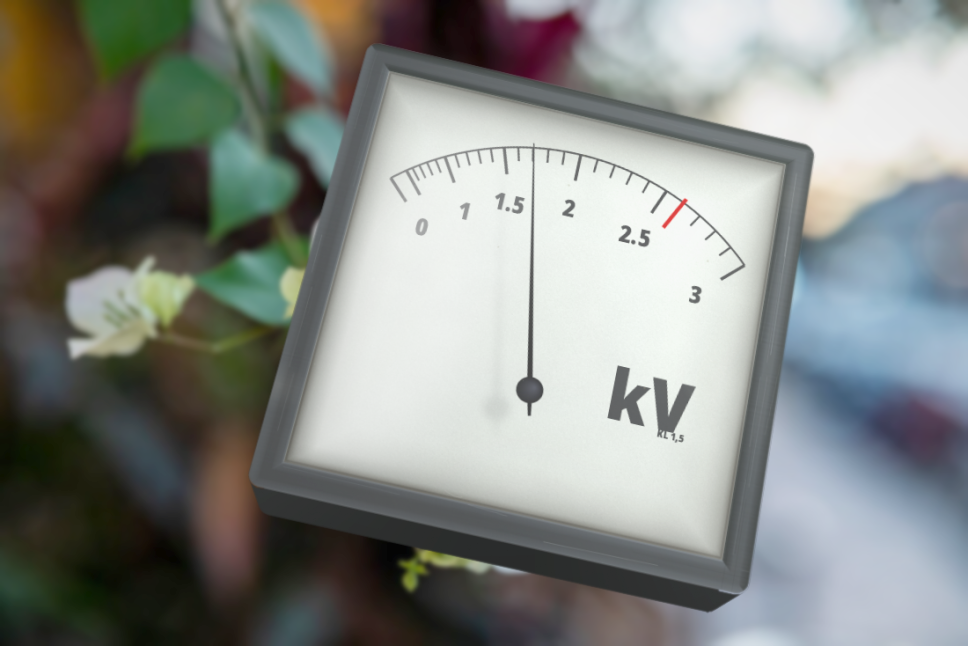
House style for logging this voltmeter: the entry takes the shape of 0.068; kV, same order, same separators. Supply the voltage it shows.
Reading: 1.7; kV
